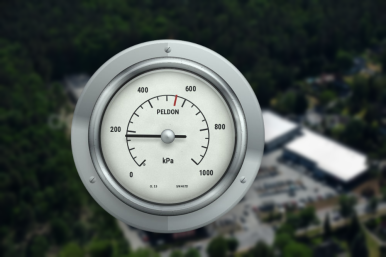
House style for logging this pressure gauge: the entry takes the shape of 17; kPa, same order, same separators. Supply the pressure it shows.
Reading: 175; kPa
